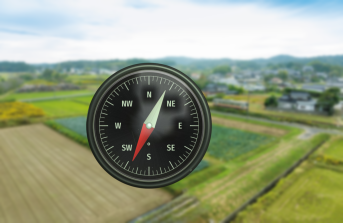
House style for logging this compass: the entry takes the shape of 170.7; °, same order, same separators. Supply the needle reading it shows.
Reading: 205; °
